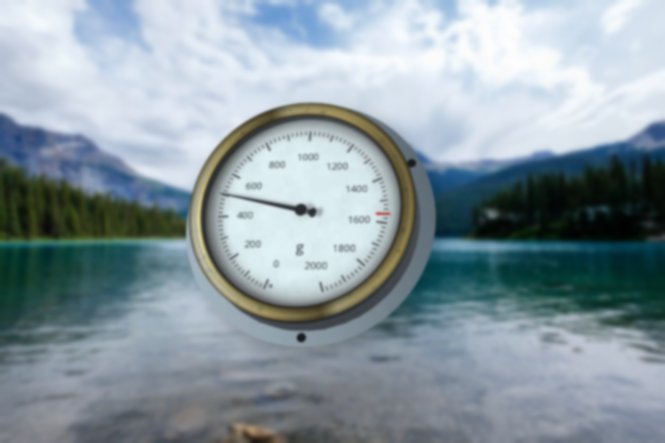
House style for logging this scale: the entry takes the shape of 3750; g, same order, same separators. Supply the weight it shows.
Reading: 500; g
